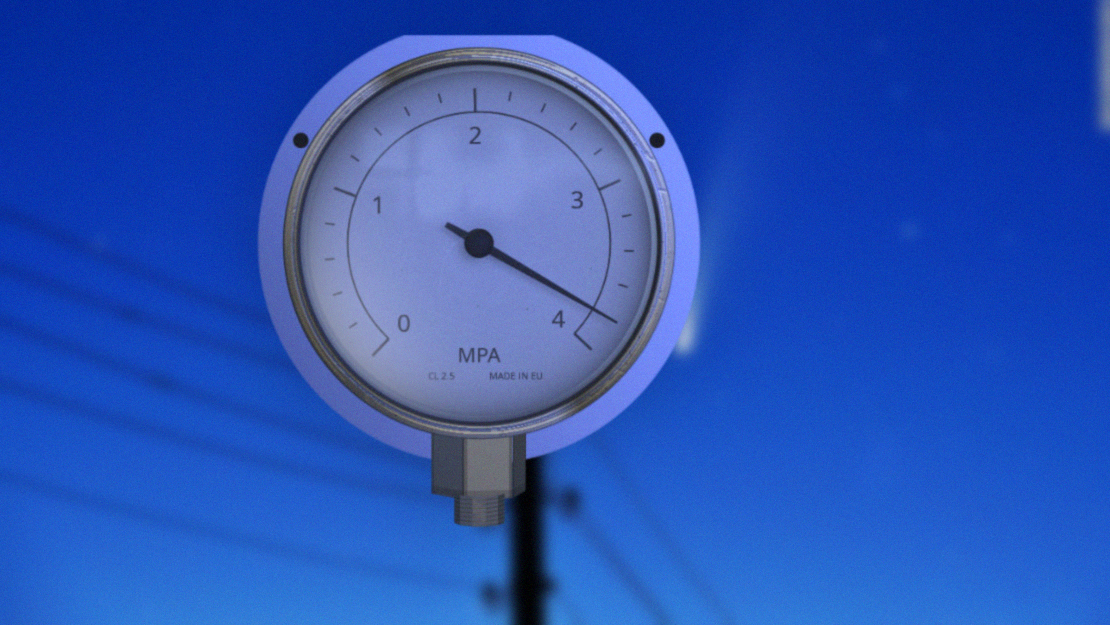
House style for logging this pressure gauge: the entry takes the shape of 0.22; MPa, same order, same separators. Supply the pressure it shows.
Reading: 3.8; MPa
